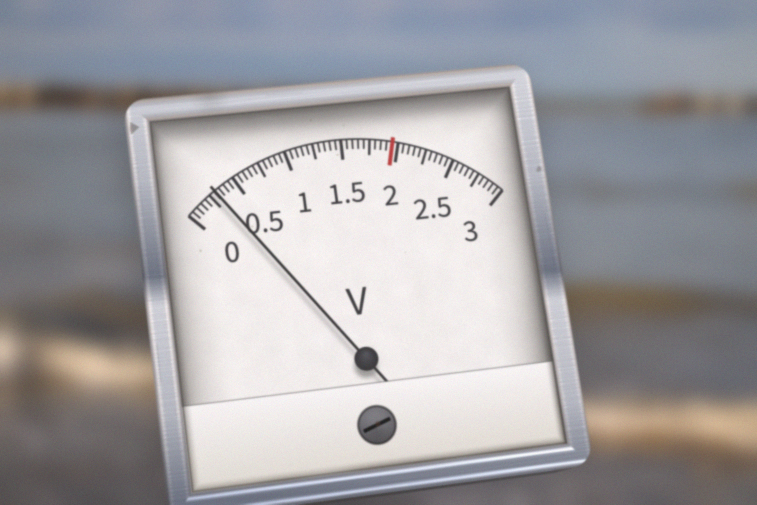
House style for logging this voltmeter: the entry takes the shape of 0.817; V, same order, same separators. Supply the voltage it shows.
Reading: 0.3; V
